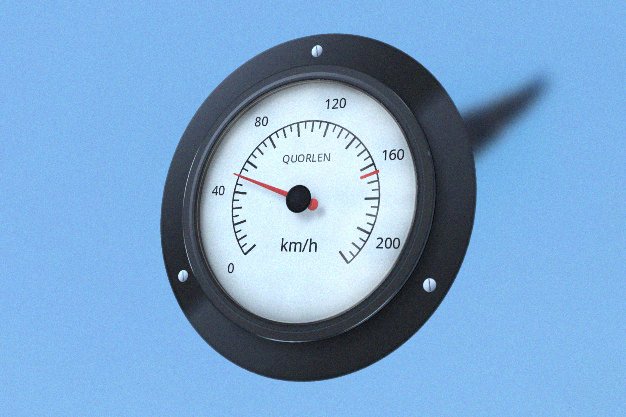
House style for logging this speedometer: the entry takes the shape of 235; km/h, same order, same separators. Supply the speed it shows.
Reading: 50; km/h
